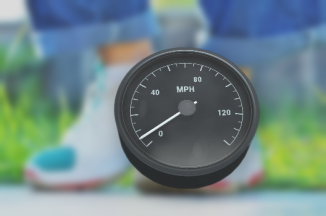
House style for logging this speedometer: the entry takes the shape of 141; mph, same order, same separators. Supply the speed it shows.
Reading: 5; mph
